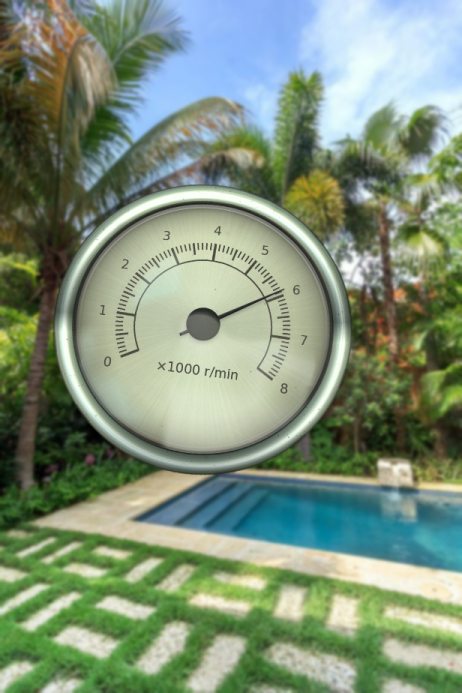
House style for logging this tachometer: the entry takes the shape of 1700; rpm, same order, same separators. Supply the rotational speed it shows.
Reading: 5900; rpm
